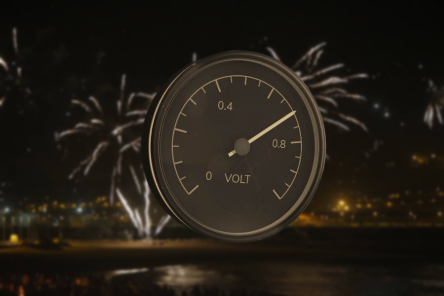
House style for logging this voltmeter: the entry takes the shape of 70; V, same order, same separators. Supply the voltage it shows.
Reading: 0.7; V
